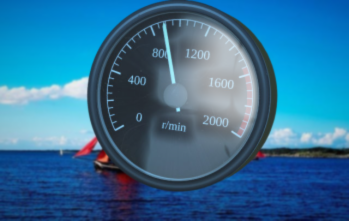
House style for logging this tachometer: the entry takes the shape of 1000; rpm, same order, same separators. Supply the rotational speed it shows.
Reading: 900; rpm
